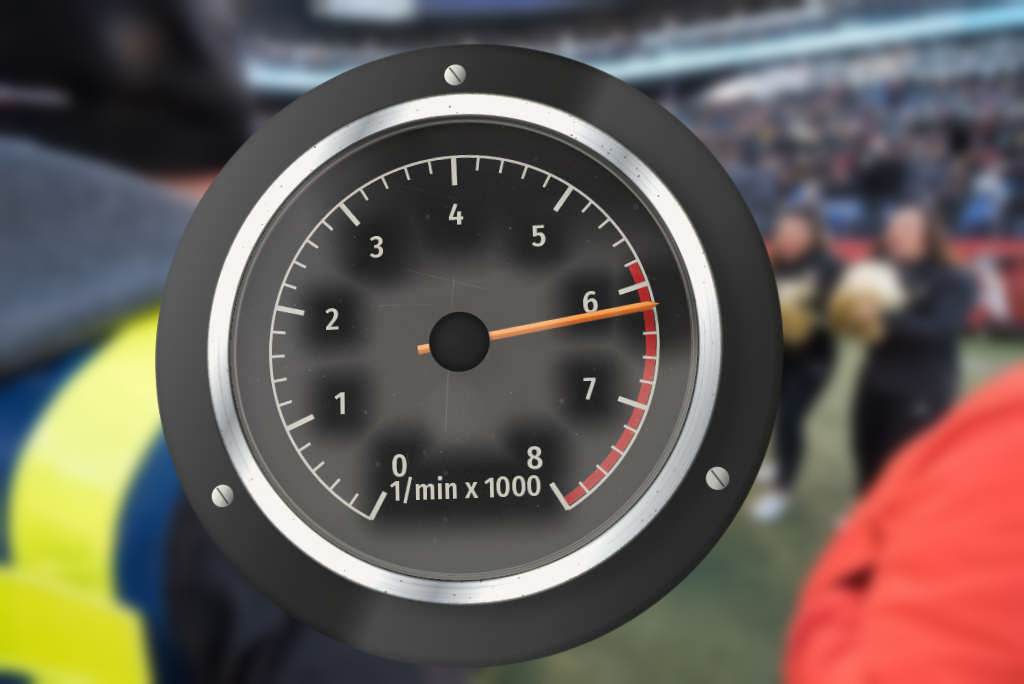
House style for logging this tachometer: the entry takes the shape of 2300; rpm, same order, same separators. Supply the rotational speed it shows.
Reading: 6200; rpm
